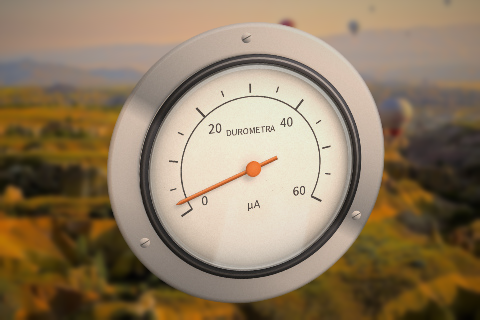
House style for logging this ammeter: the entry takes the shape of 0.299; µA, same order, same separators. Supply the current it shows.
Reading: 2.5; µA
